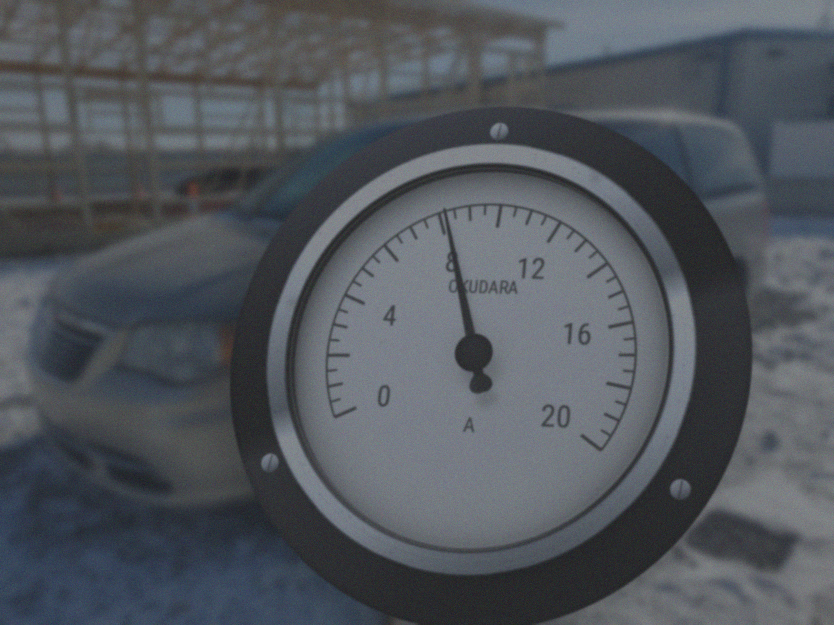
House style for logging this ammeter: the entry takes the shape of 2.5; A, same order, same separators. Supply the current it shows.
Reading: 8.25; A
